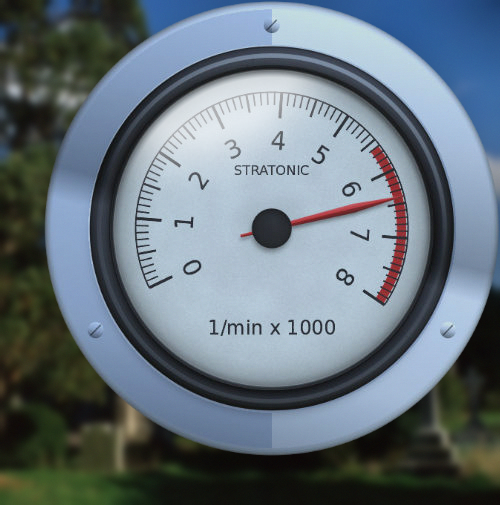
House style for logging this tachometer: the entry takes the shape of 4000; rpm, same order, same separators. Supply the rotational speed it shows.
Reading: 6400; rpm
